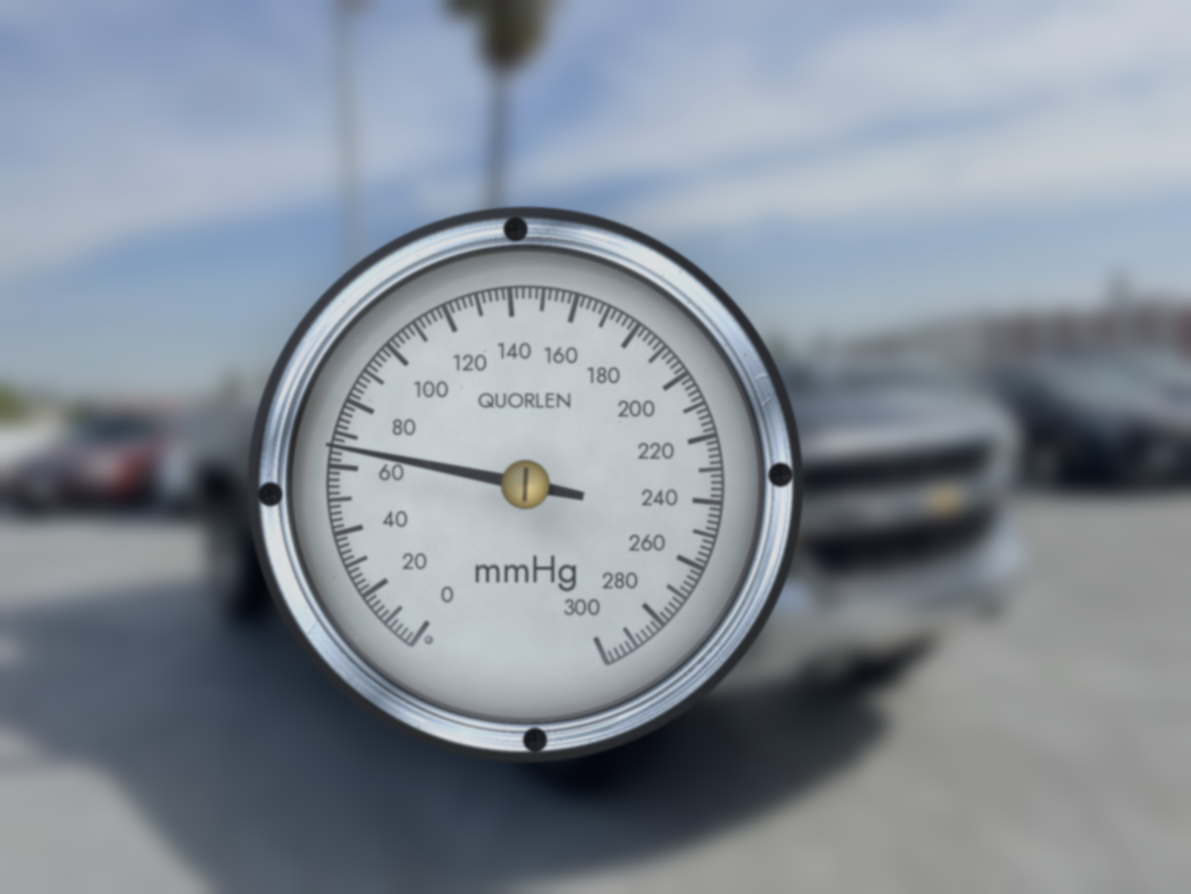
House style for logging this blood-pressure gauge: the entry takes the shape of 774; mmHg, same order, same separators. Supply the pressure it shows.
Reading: 66; mmHg
